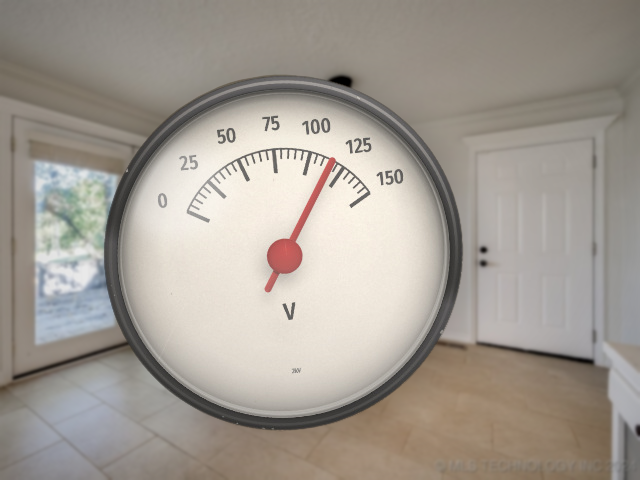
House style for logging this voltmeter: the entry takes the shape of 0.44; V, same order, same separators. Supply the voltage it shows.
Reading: 115; V
